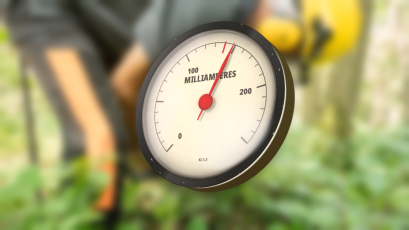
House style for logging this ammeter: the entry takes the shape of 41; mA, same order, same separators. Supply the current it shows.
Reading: 150; mA
